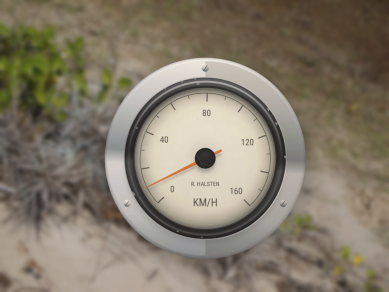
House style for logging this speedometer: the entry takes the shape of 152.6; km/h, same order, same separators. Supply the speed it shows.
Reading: 10; km/h
